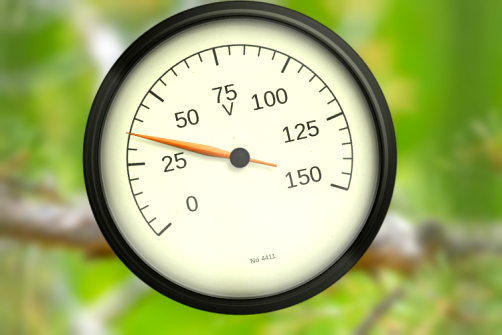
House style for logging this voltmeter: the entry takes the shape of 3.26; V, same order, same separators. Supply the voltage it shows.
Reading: 35; V
